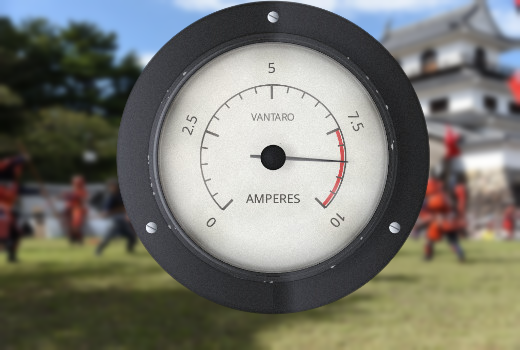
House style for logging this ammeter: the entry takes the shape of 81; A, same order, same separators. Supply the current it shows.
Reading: 8.5; A
